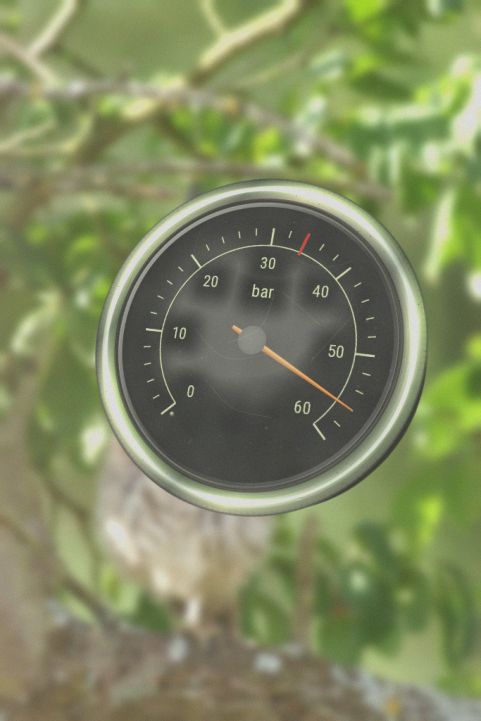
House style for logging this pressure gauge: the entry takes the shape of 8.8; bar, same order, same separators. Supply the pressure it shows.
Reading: 56; bar
